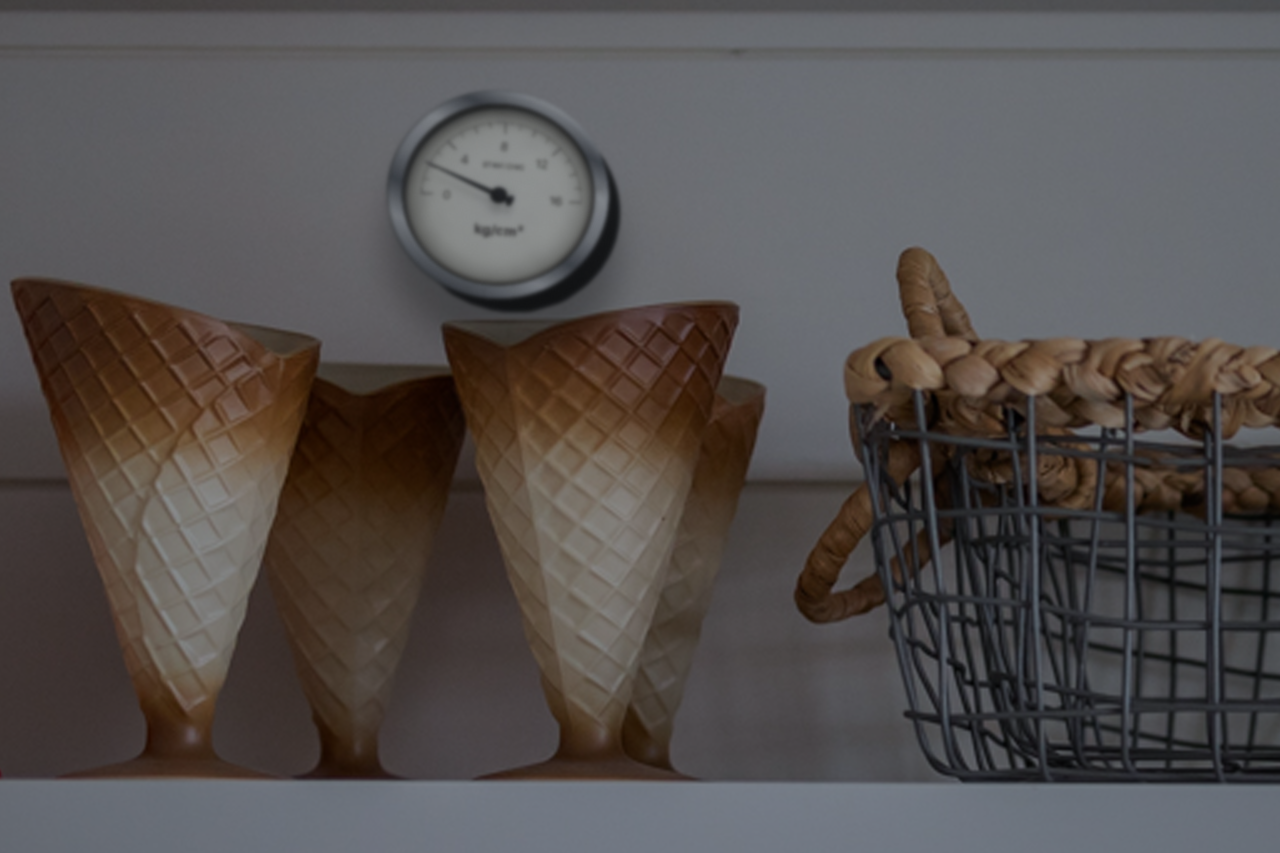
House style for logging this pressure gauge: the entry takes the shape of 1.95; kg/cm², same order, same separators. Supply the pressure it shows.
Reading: 2; kg/cm²
